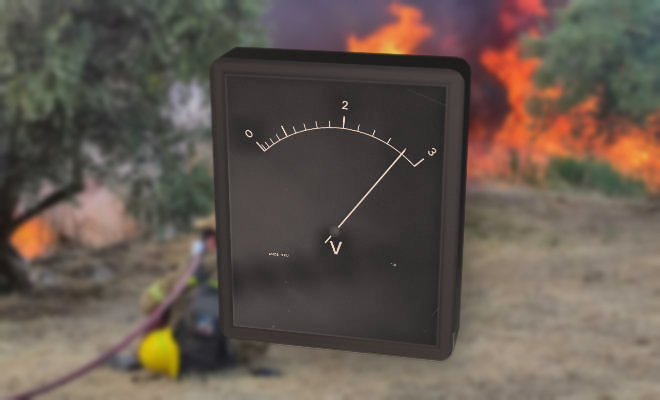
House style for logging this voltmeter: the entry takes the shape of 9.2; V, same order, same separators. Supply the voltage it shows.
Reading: 2.8; V
